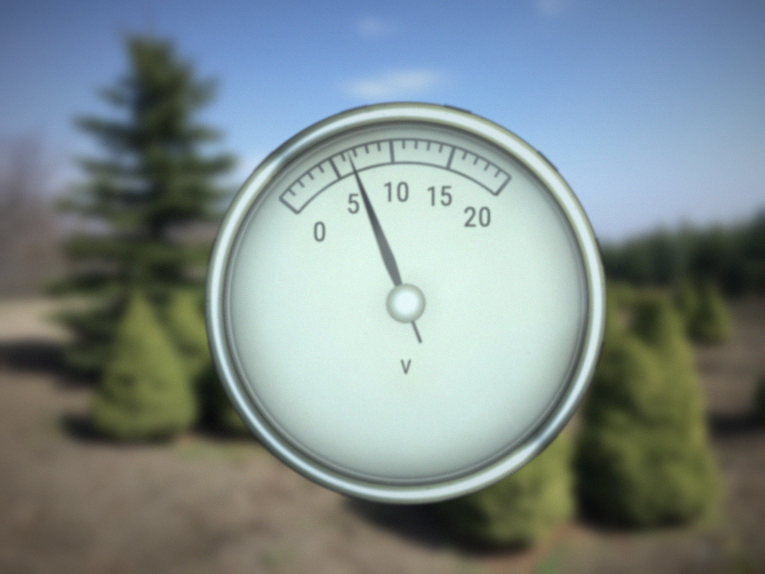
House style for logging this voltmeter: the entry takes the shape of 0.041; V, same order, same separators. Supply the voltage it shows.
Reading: 6.5; V
